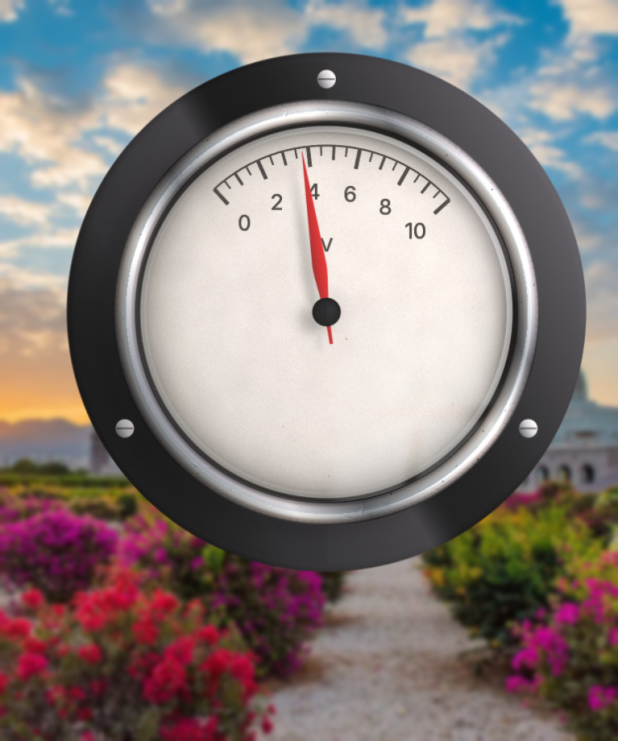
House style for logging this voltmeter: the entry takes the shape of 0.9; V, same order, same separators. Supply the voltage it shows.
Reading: 3.75; V
